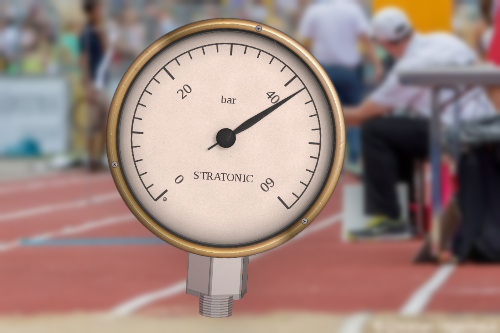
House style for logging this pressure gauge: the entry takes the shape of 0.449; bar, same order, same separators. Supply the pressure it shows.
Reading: 42; bar
